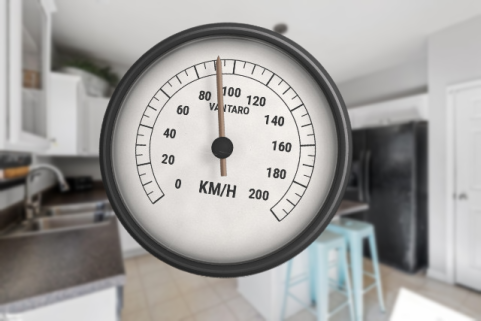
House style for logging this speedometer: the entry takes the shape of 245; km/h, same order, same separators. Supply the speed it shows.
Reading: 92.5; km/h
